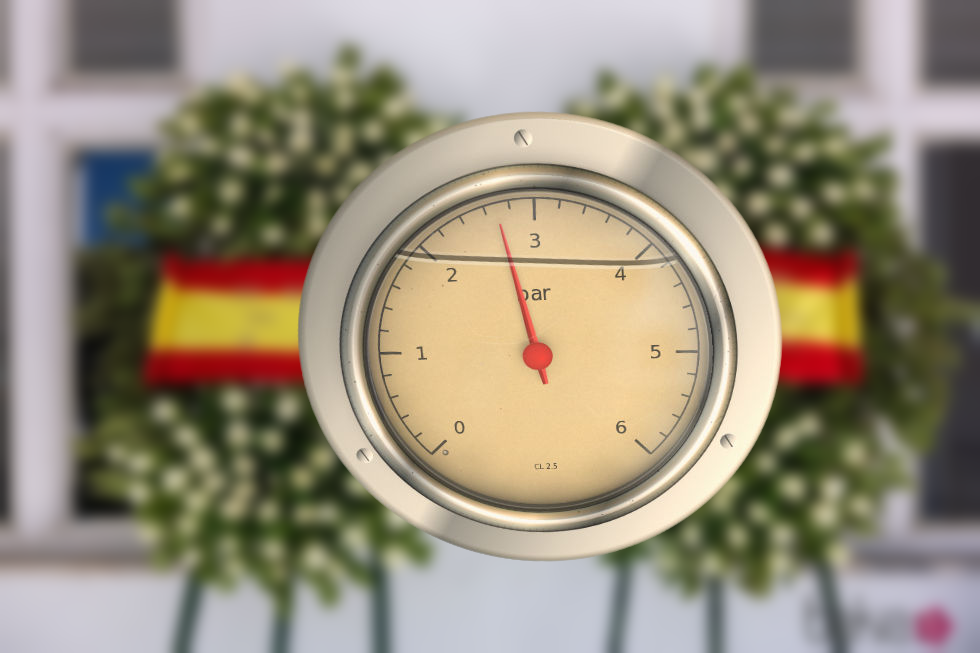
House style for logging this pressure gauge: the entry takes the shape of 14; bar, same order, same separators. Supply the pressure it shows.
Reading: 2.7; bar
